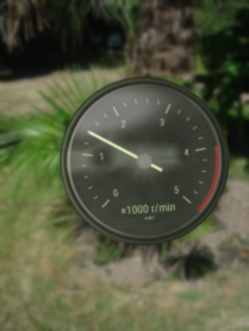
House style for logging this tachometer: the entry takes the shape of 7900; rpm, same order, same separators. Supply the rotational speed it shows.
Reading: 1400; rpm
